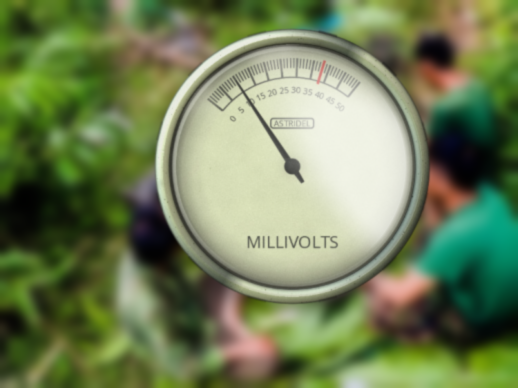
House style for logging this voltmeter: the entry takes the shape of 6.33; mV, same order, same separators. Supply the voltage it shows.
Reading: 10; mV
